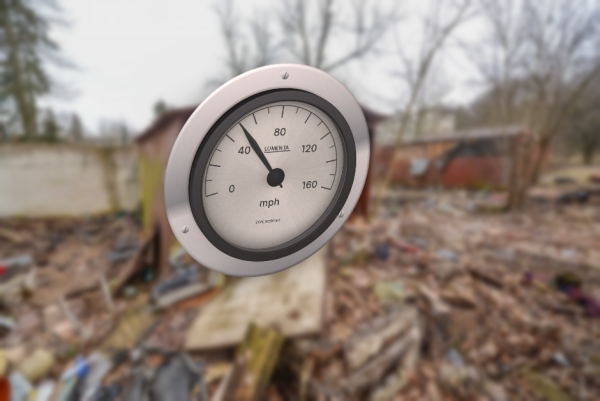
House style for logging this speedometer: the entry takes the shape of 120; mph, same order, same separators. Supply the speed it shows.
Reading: 50; mph
